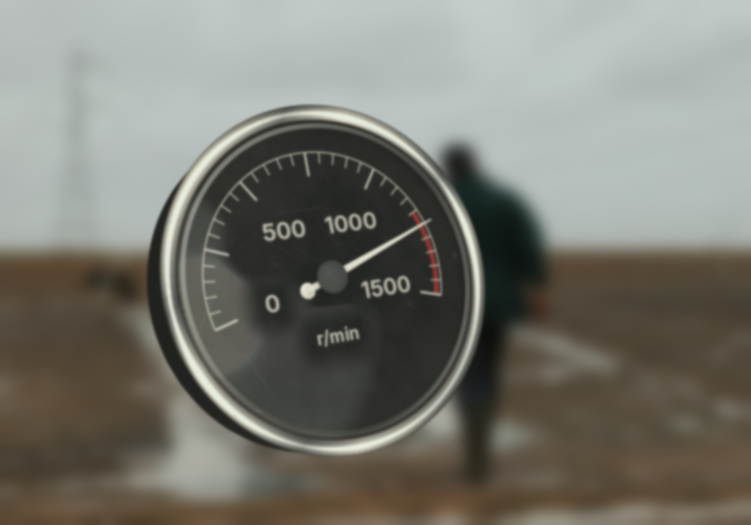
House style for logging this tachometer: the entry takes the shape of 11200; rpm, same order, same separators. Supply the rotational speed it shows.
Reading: 1250; rpm
